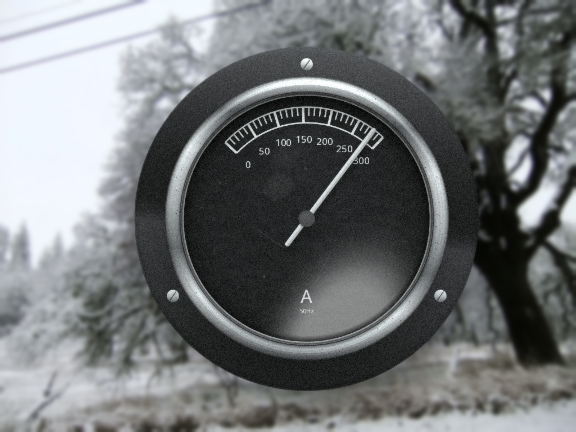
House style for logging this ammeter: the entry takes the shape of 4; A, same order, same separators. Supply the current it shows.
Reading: 280; A
